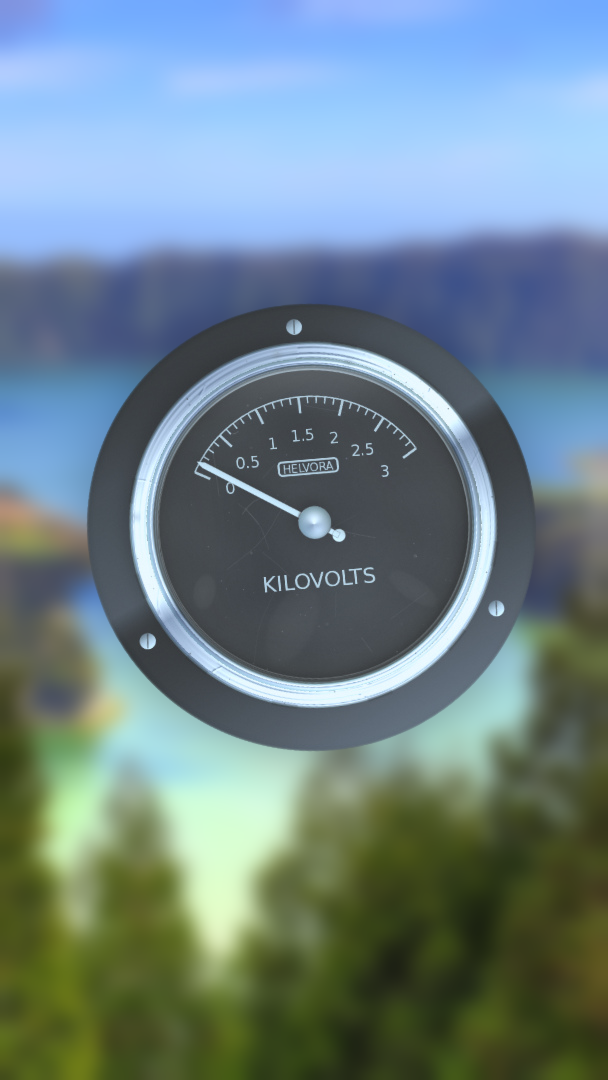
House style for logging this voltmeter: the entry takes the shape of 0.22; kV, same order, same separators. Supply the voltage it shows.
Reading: 0.1; kV
